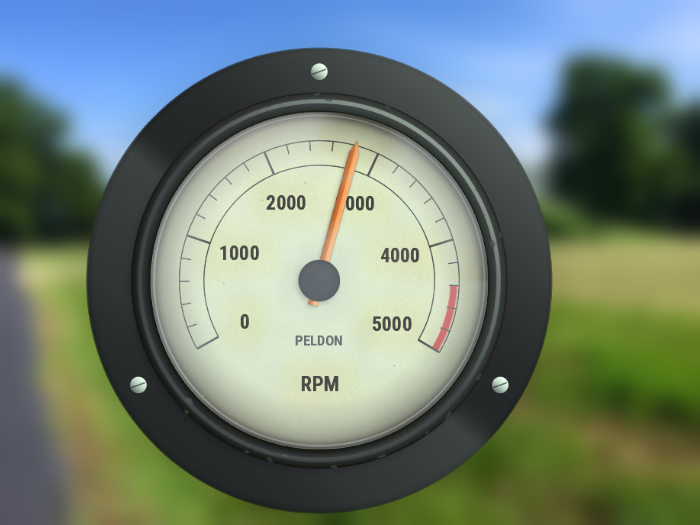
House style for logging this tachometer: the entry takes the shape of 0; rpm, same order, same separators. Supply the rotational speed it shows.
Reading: 2800; rpm
